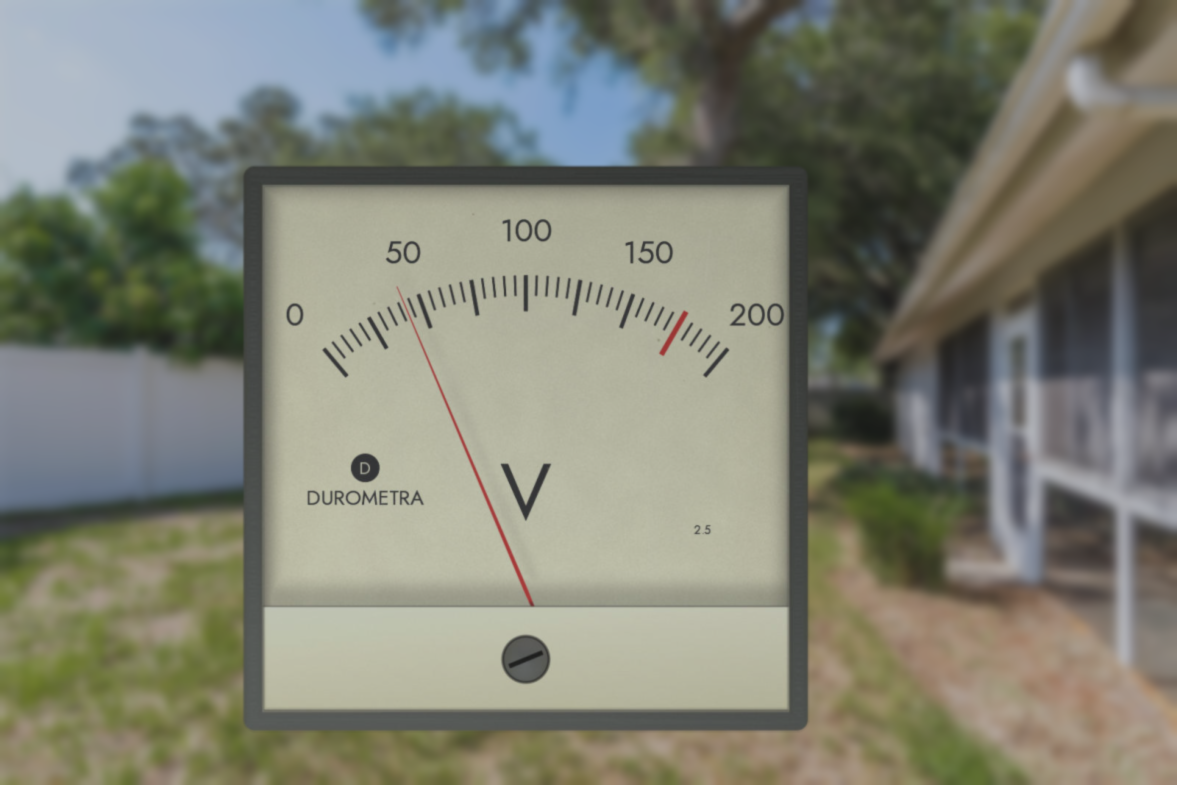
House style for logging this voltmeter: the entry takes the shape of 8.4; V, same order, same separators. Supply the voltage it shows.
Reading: 42.5; V
